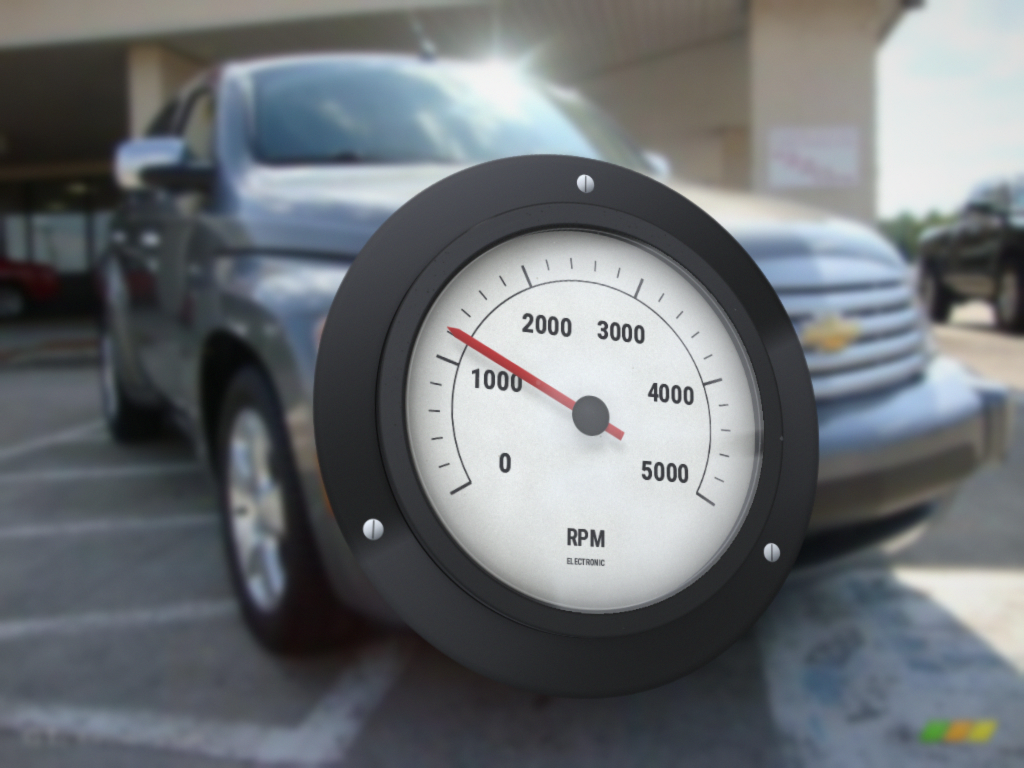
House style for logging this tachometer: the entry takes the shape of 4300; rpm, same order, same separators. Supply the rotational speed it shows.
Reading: 1200; rpm
